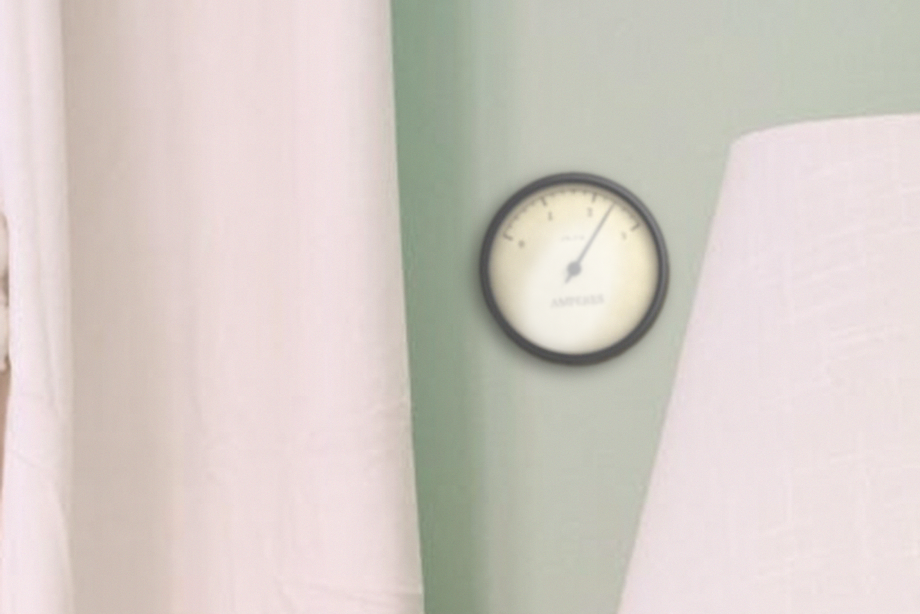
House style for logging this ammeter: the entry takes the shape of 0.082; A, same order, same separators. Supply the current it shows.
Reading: 2.4; A
